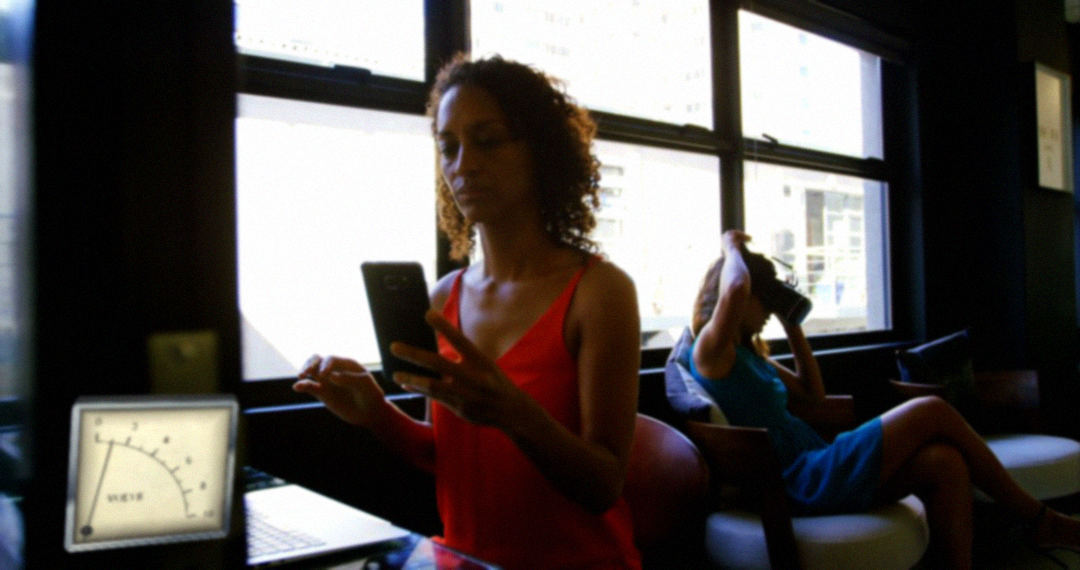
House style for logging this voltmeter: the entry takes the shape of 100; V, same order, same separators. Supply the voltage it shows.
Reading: 1; V
